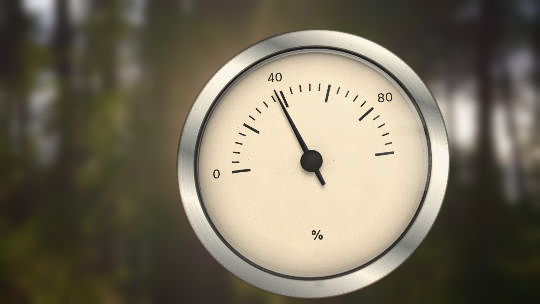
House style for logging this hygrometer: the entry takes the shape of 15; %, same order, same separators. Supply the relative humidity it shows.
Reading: 38; %
